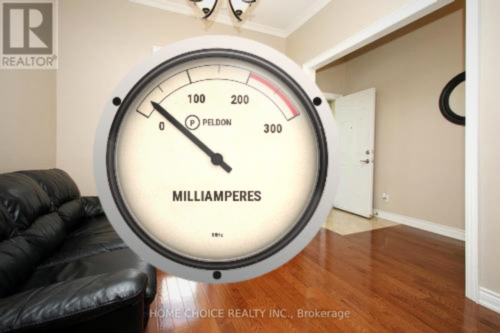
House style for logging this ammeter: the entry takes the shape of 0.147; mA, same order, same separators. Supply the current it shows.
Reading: 25; mA
